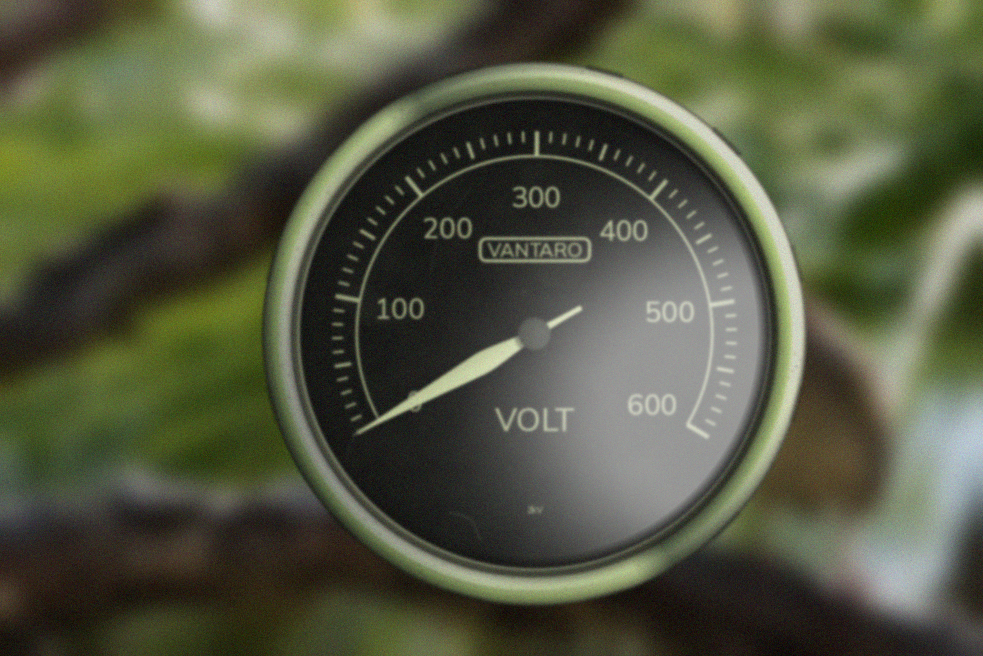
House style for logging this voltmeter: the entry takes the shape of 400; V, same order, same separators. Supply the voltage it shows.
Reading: 0; V
